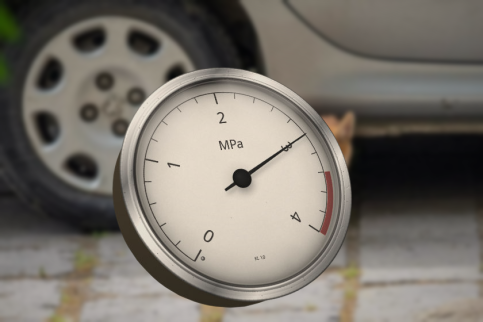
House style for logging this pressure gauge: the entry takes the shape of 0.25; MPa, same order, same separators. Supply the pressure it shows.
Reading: 3; MPa
